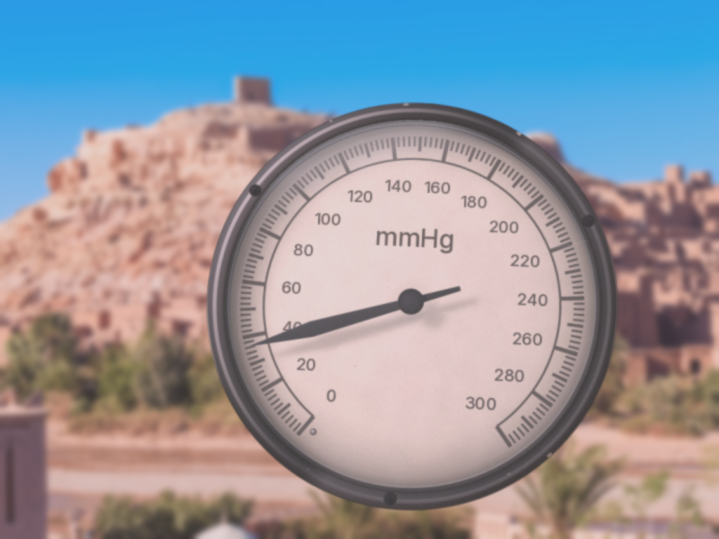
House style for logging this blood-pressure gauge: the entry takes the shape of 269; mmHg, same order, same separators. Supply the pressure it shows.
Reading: 36; mmHg
